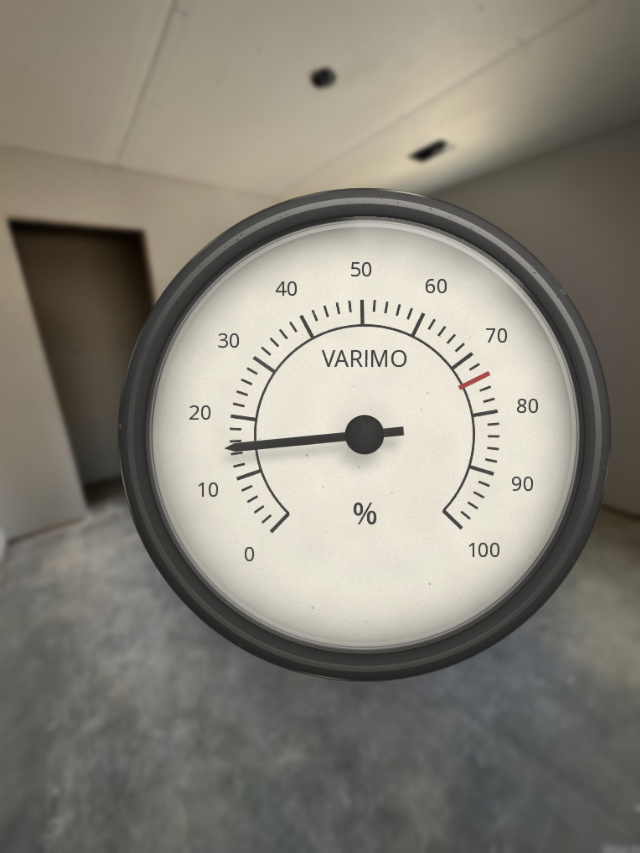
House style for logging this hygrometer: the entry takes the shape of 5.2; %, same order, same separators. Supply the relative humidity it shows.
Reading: 15; %
